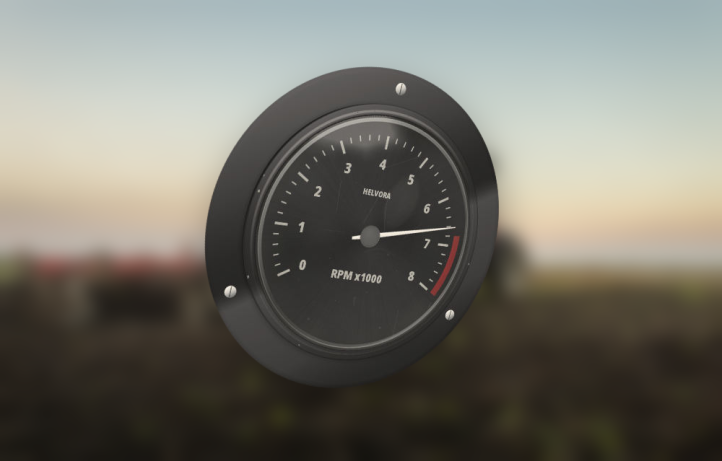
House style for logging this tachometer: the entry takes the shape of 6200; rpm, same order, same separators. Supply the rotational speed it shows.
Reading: 6600; rpm
